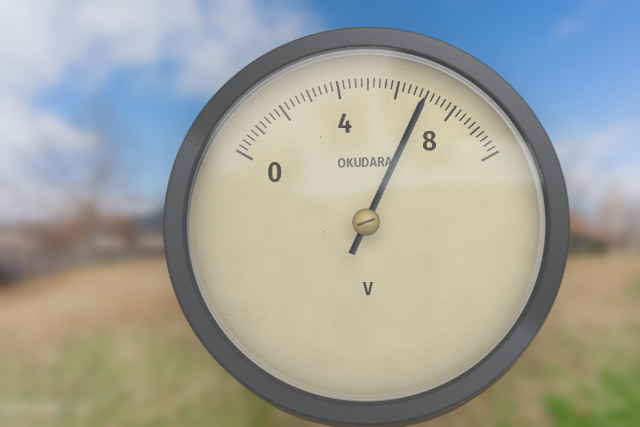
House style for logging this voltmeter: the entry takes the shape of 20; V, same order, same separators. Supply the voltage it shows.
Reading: 7; V
